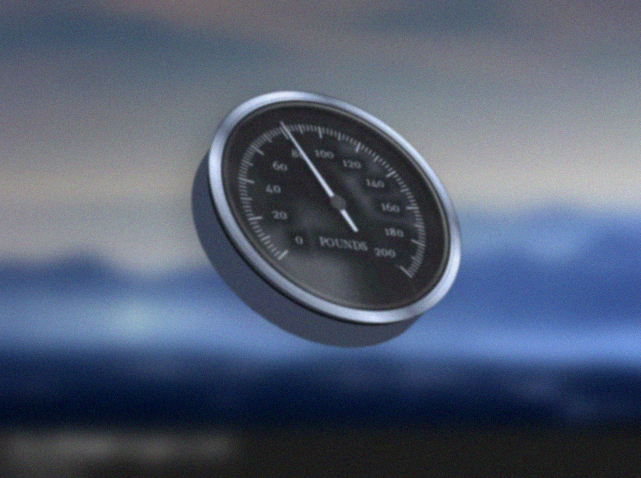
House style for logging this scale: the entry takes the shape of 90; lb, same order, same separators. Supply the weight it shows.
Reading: 80; lb
